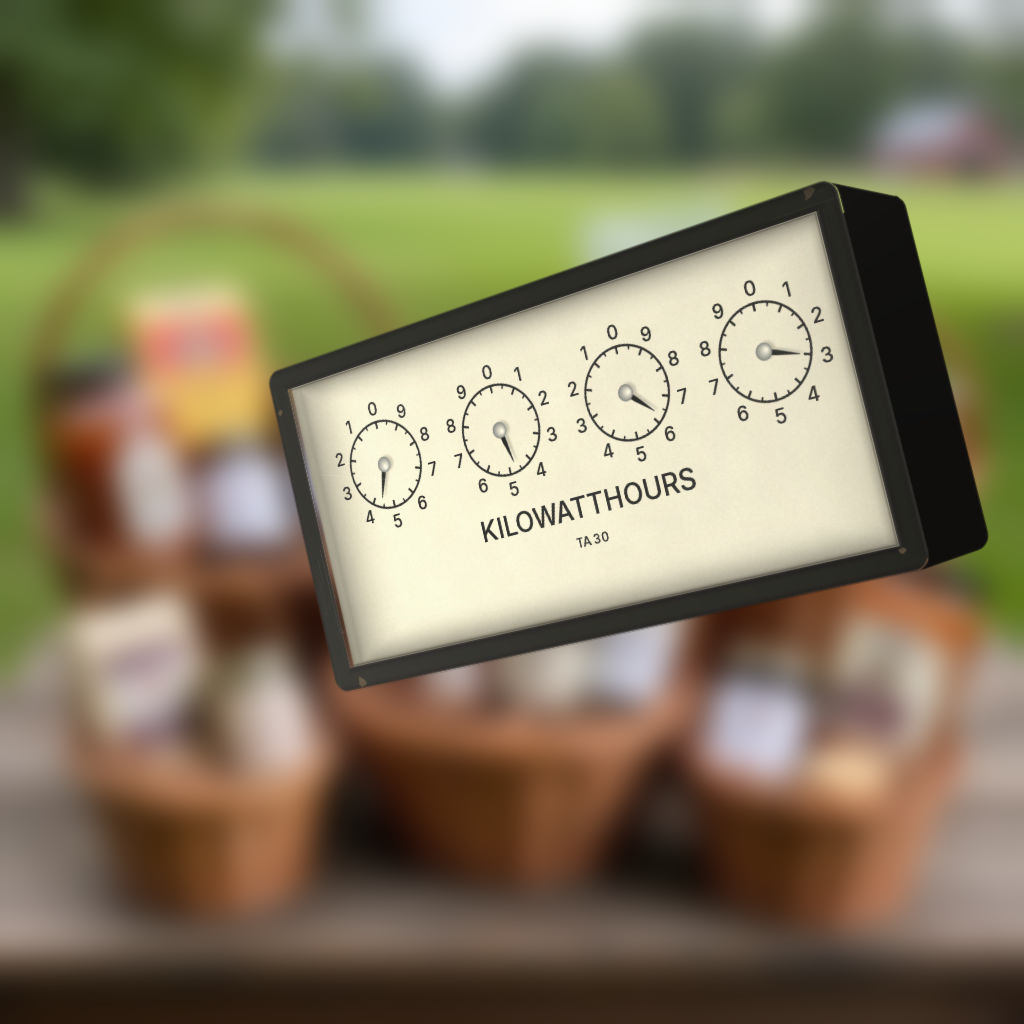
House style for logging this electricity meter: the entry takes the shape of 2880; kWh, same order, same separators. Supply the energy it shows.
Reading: 4463; kWh
